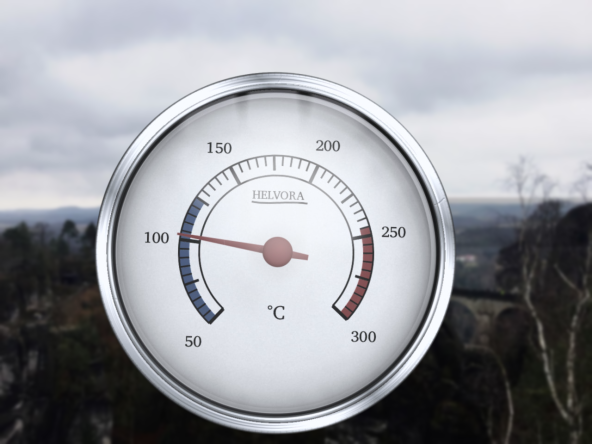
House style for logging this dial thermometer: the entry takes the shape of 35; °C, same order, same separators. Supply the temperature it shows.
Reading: 102.5; °C
